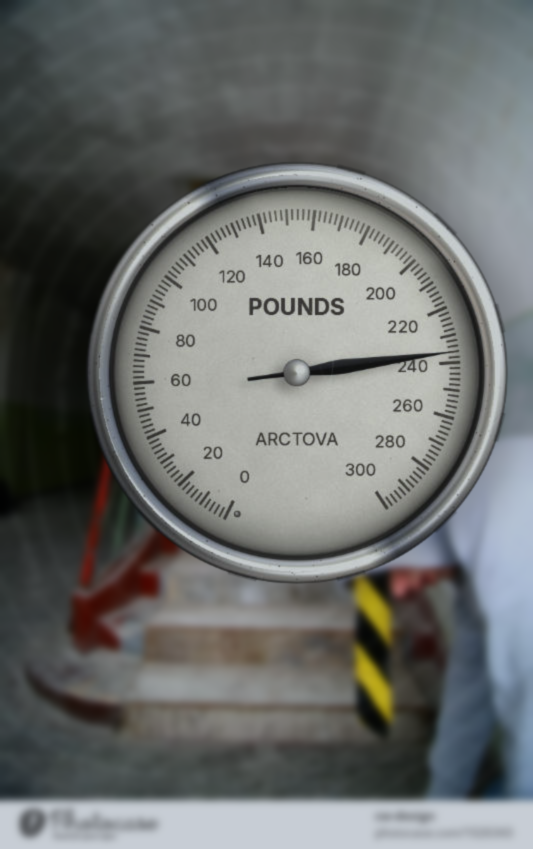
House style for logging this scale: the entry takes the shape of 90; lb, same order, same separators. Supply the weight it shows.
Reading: 236; lb
